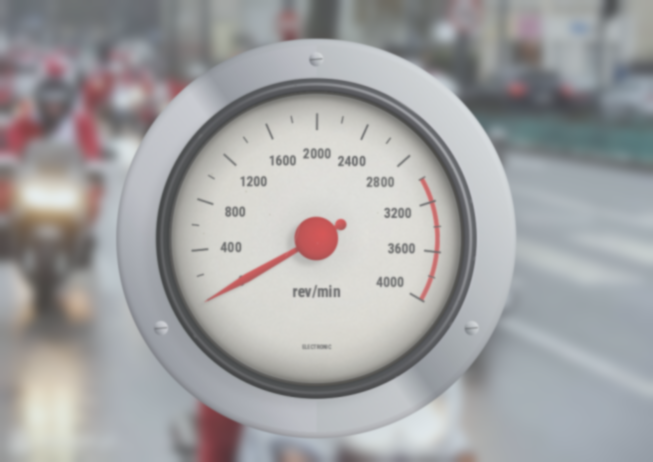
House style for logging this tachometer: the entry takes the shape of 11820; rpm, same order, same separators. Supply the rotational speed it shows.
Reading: 0; rpm
